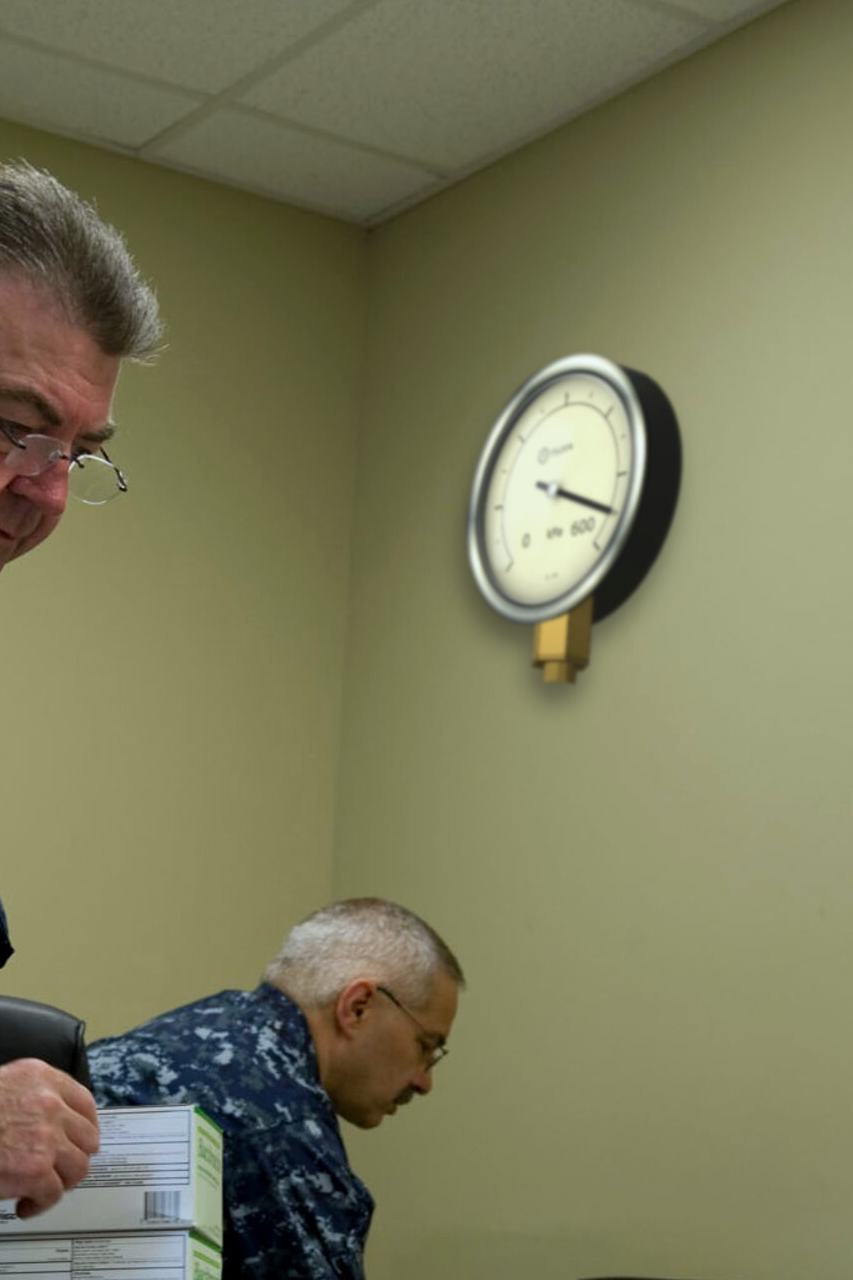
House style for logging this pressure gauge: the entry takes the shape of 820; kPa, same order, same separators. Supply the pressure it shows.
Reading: 550; kPa
